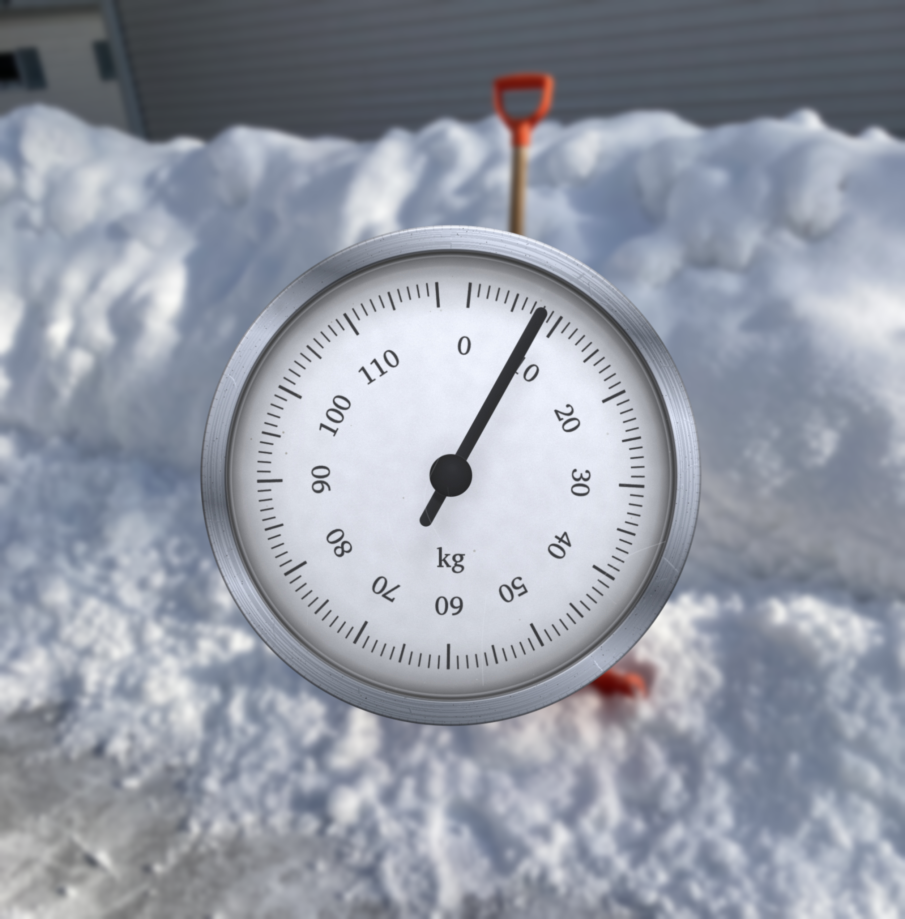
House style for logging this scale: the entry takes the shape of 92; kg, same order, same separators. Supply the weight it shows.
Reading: 8; kg
